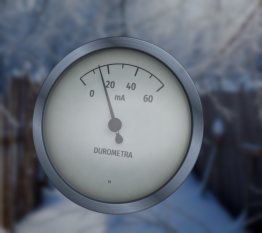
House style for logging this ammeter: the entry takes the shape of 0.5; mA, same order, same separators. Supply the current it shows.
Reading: 15; mA
